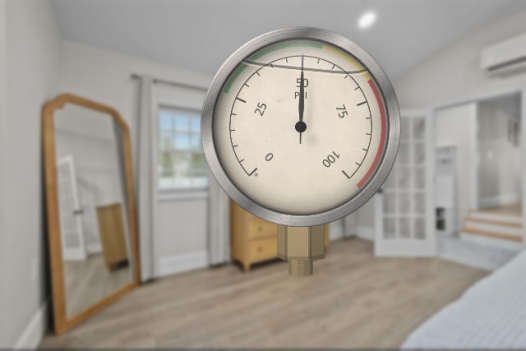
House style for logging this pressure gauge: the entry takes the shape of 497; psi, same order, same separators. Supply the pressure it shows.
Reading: 50; psi
